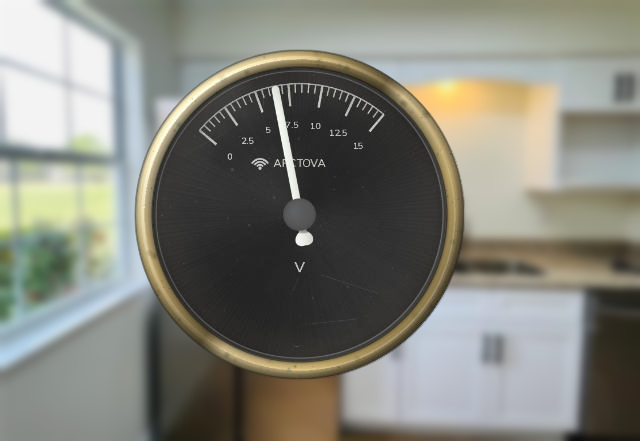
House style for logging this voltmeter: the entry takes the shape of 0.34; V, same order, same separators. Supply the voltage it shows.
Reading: 6.5; V
